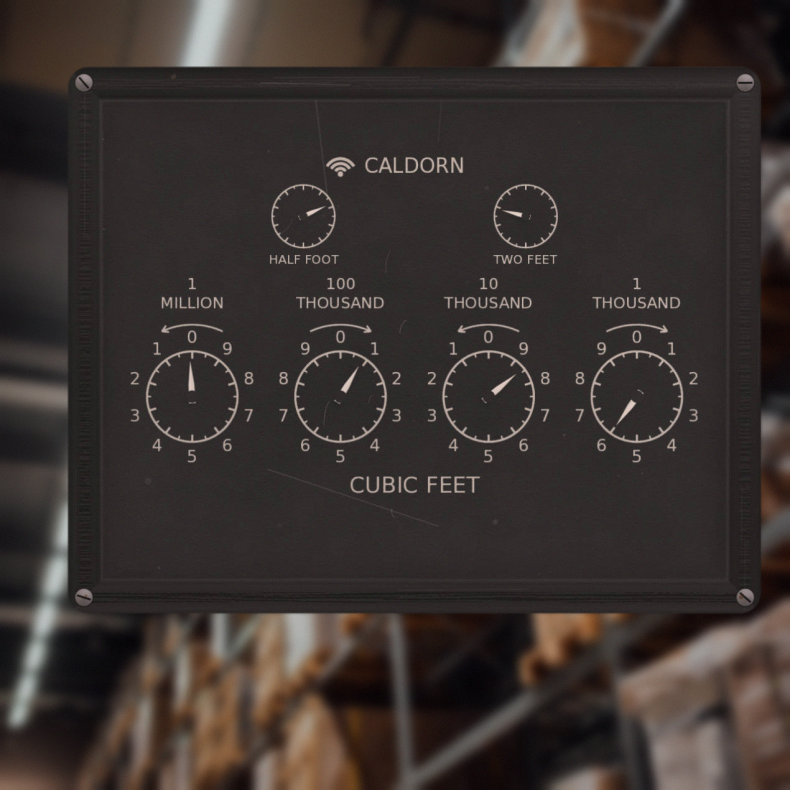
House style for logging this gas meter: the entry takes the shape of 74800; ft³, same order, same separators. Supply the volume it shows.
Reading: 8600; ft³
